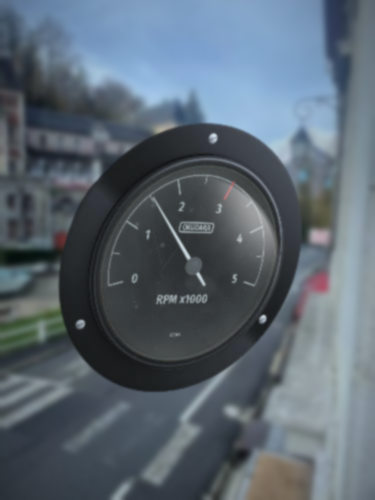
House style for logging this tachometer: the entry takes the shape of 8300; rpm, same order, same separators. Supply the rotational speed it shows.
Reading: 1500; rpm
